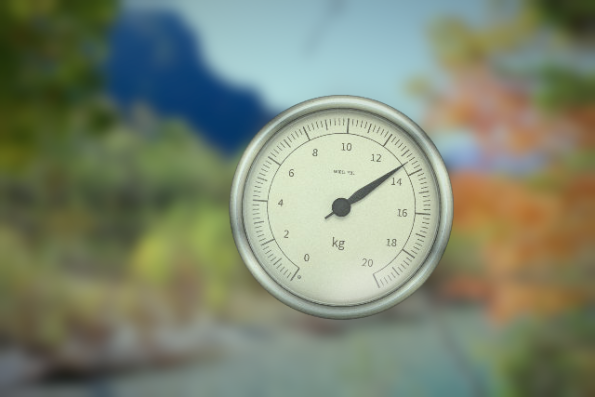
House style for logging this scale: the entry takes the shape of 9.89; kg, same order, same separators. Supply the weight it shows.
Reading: 13.4; kg
